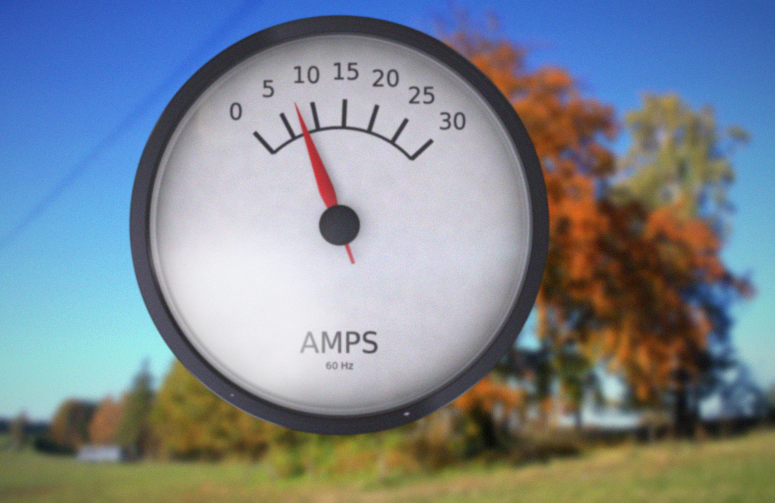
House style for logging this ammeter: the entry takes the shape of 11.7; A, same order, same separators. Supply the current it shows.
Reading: 7.5; A
